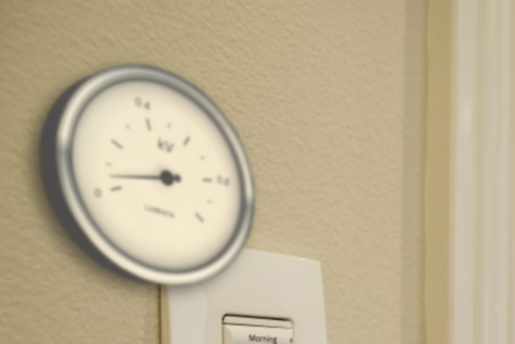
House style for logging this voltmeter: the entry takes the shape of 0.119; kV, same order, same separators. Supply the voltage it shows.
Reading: 0.05; kV
